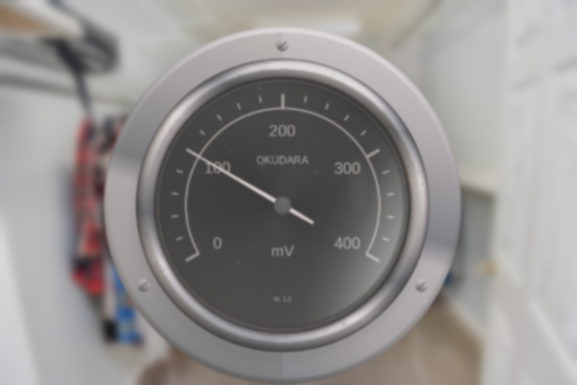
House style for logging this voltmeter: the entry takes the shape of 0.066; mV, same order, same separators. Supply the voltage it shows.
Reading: 100; mV
